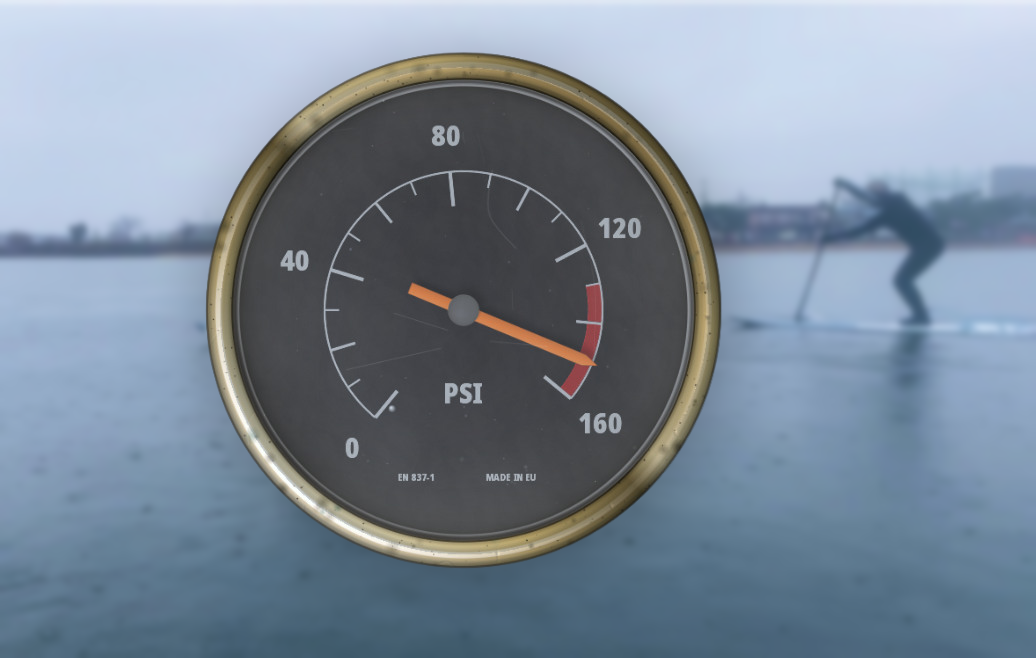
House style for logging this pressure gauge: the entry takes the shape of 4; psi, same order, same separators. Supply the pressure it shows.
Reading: 150; psi
